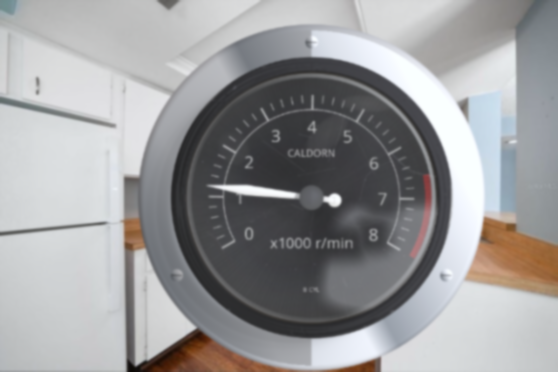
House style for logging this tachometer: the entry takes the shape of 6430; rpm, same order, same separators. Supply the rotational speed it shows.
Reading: 1200; rpm
